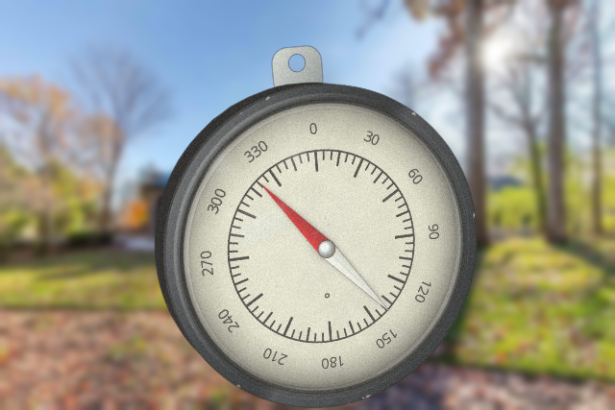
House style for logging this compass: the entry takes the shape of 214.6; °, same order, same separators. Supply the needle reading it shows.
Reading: 320; °
